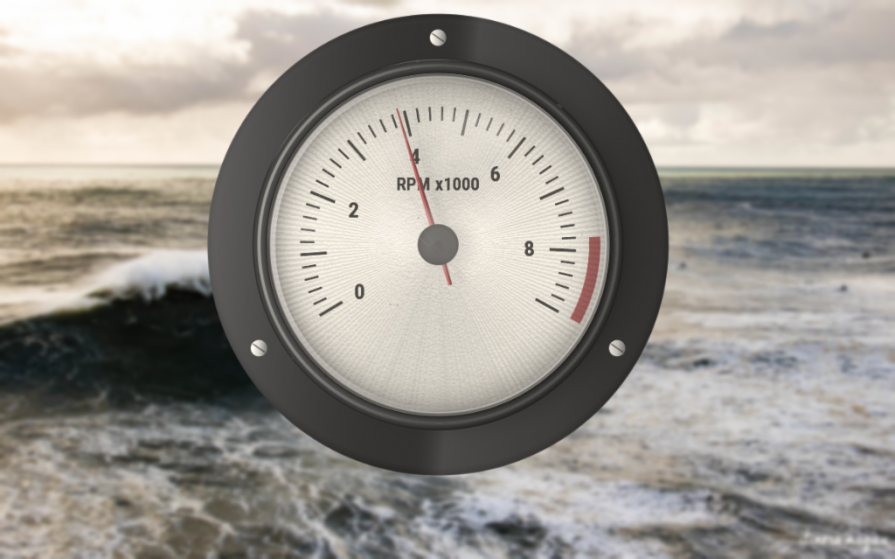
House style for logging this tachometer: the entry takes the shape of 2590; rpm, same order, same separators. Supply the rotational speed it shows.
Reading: 3900; rpm
